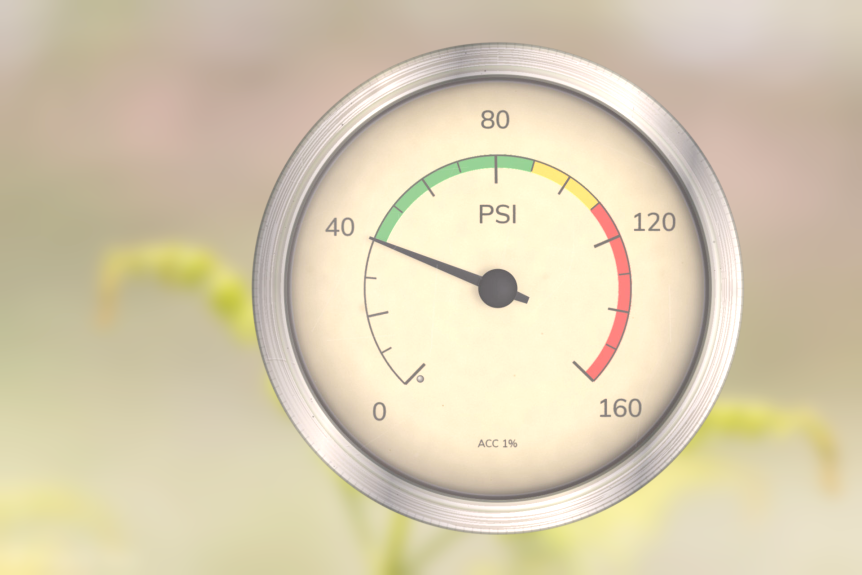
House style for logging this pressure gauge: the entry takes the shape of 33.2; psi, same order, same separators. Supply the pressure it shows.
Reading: 40; psi
